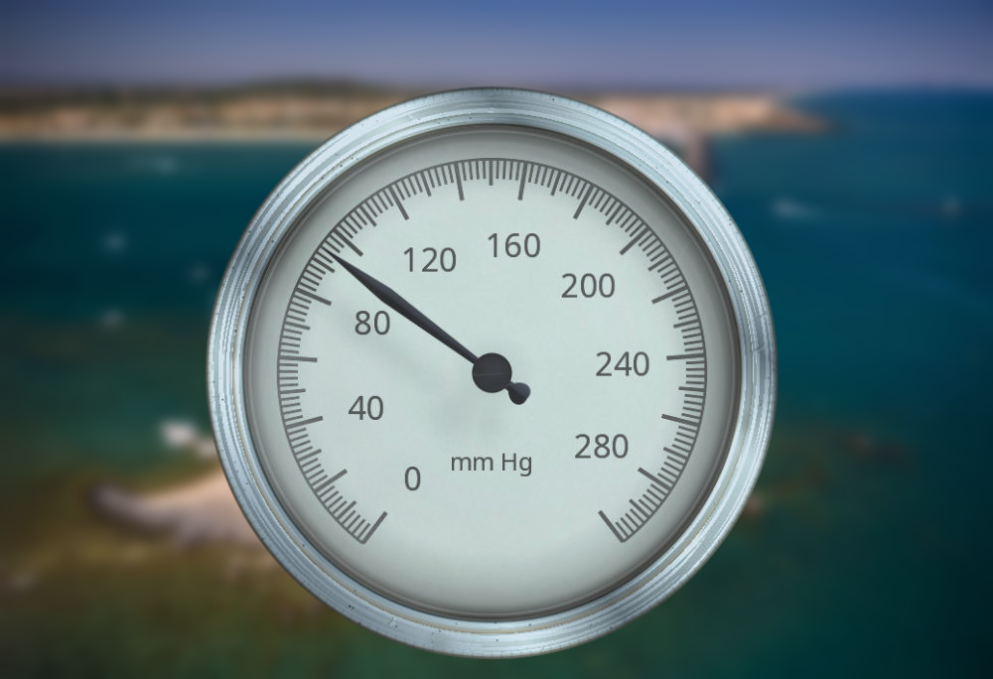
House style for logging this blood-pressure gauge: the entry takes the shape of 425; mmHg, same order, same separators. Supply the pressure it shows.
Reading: 94; mmHg
